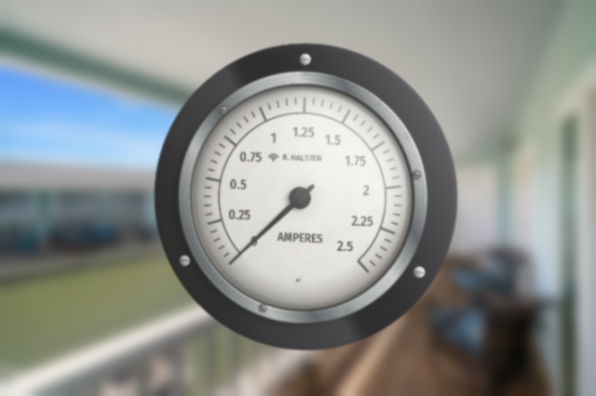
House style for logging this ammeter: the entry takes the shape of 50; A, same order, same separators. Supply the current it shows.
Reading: 0; A
